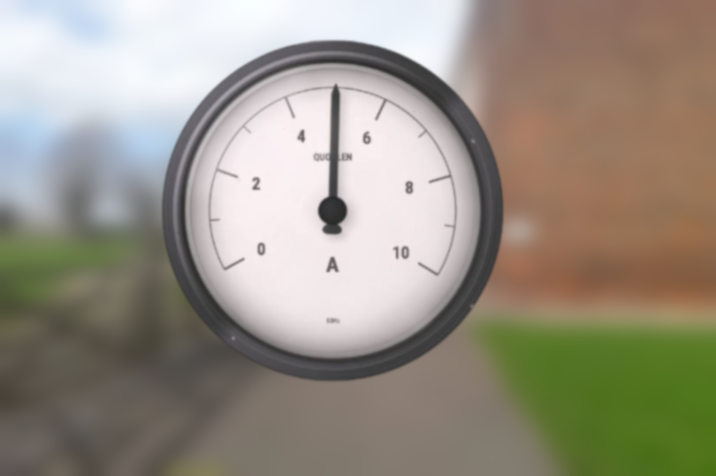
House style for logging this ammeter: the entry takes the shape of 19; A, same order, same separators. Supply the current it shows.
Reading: 5; A
